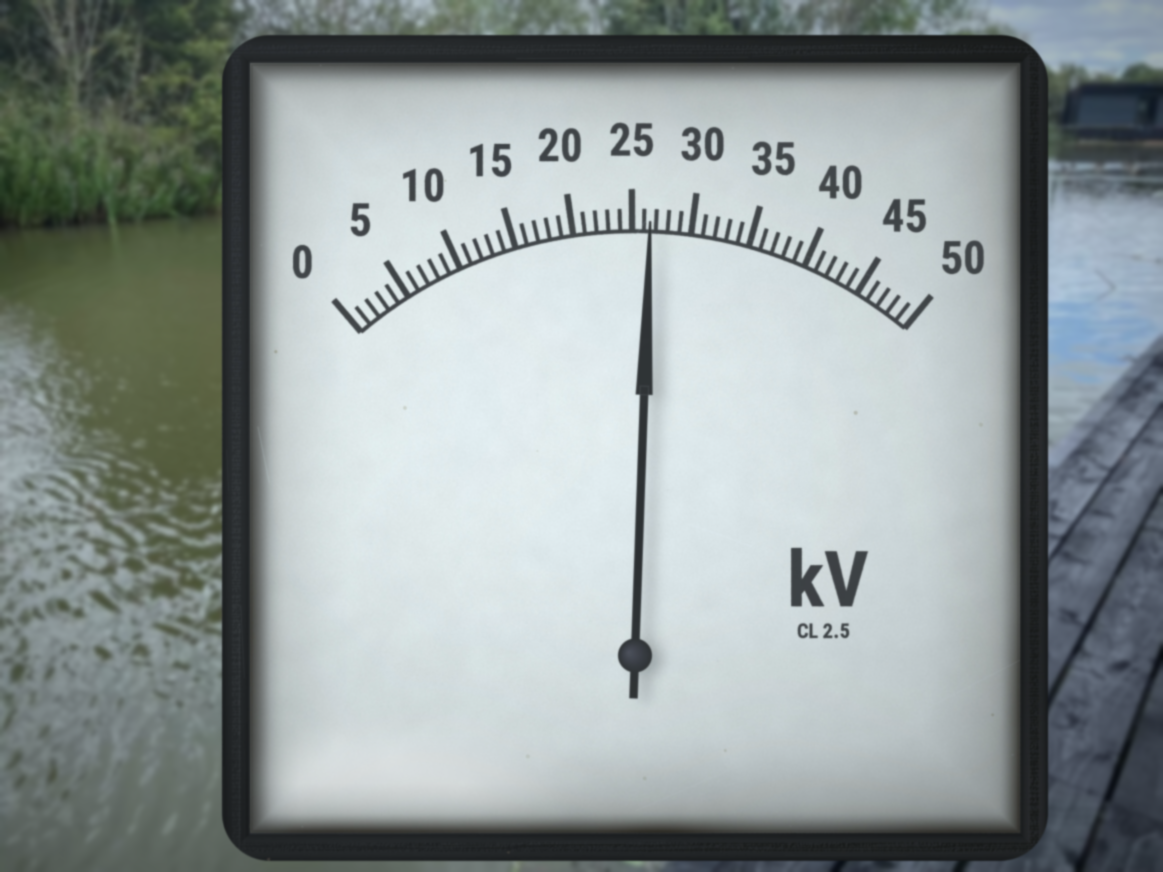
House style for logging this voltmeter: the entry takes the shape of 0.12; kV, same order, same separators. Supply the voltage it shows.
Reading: 26.5; kV
